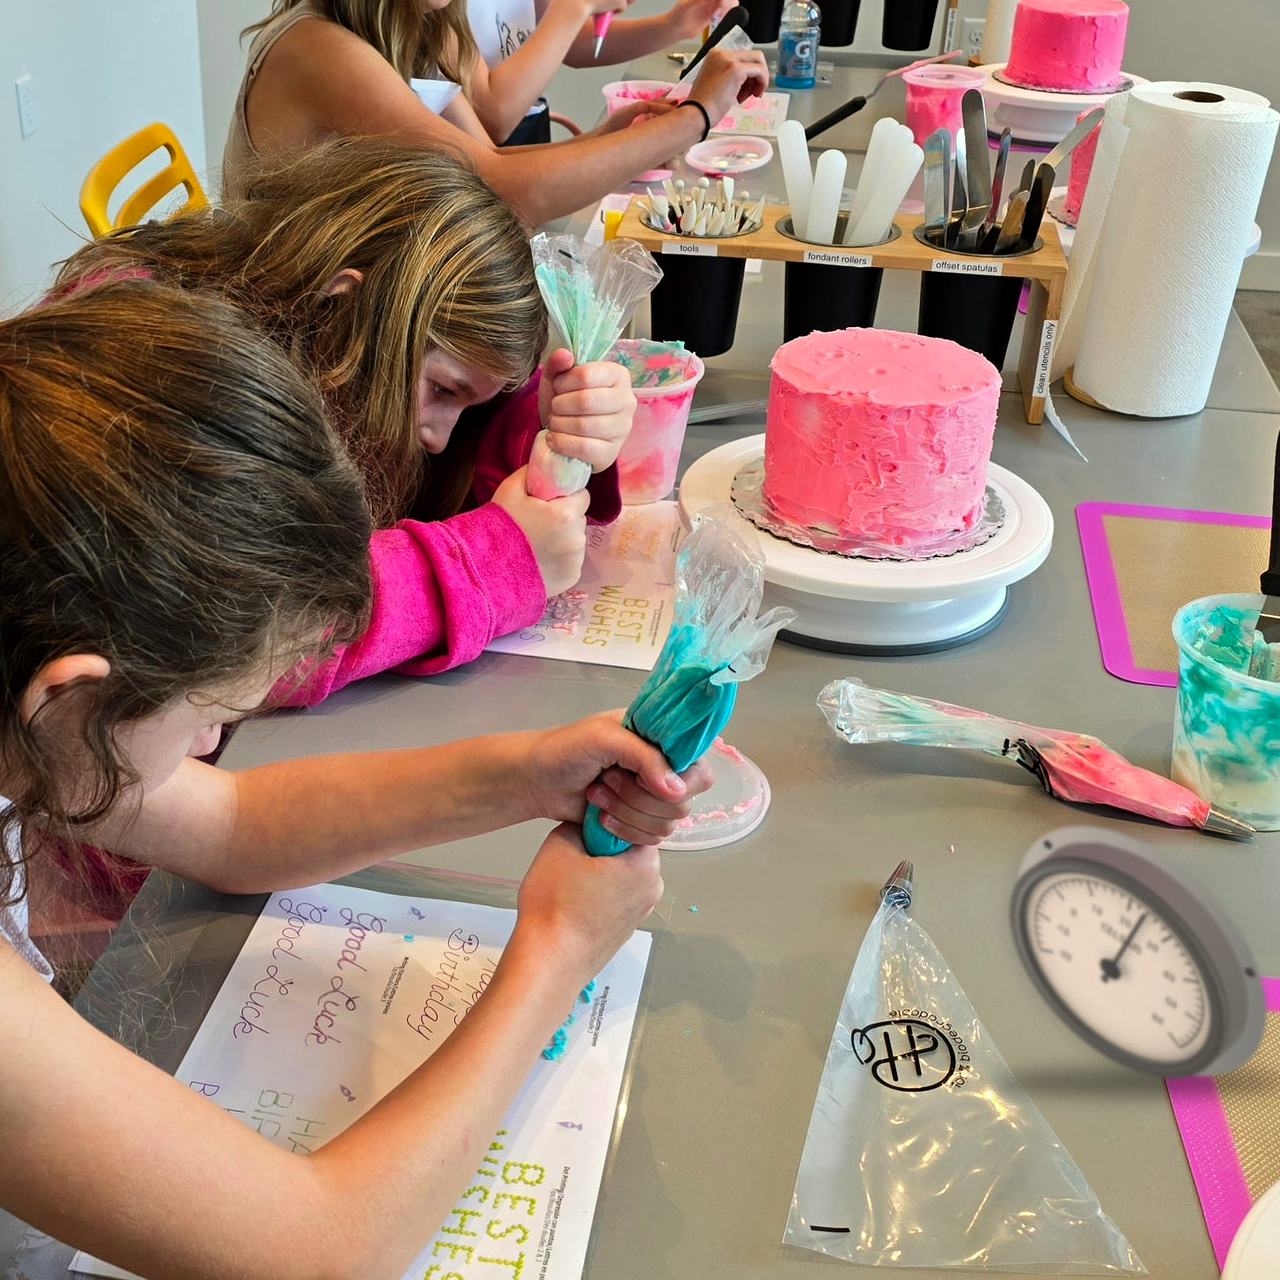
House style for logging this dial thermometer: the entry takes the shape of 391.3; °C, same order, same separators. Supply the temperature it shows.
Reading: 24; °C
